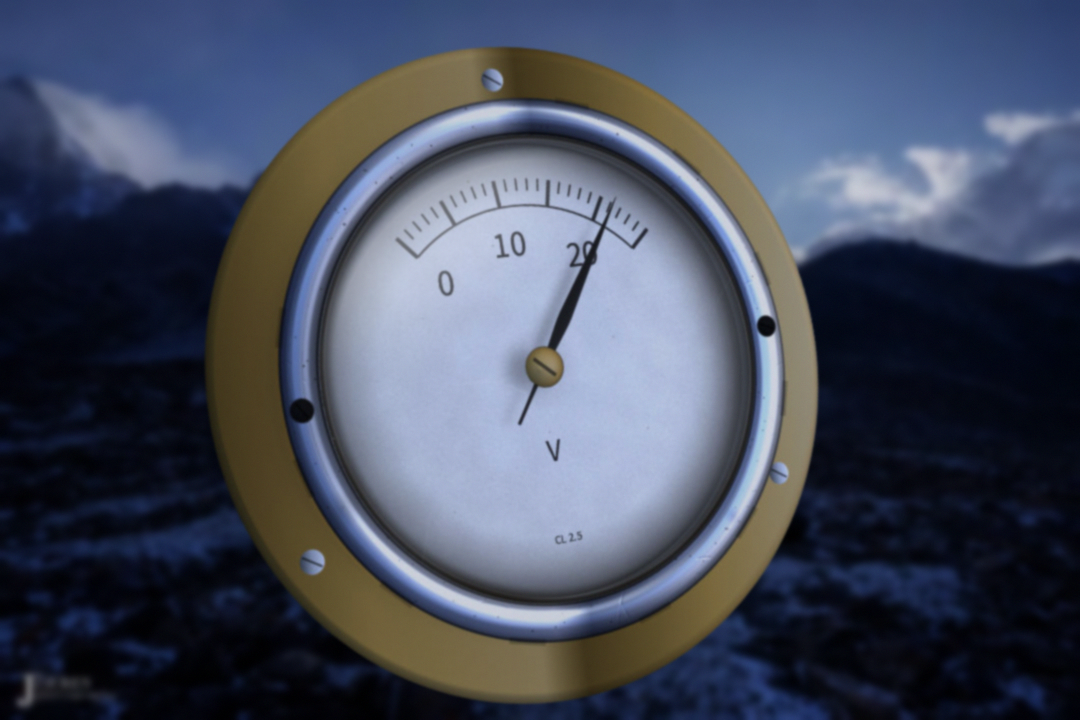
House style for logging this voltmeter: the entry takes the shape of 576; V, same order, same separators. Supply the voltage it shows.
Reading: 21; V
